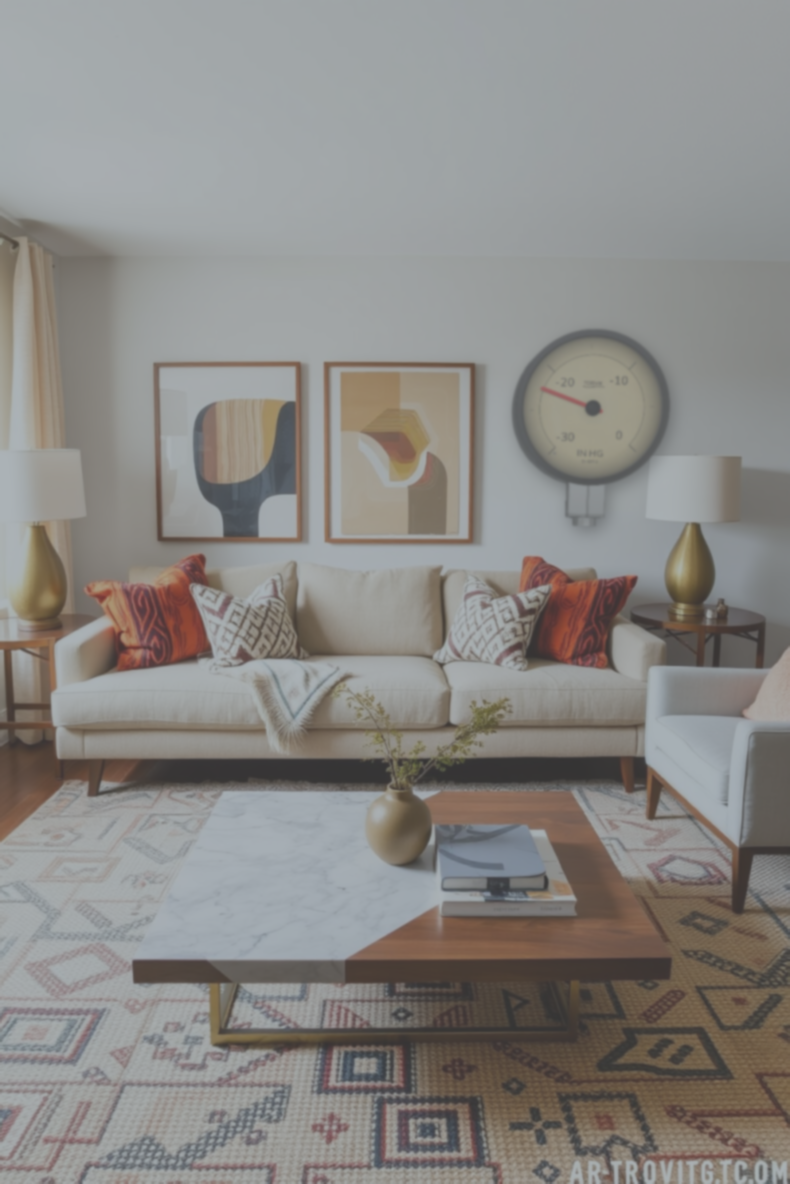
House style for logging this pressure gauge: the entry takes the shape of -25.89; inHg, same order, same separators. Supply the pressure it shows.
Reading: -22.5; inHg
